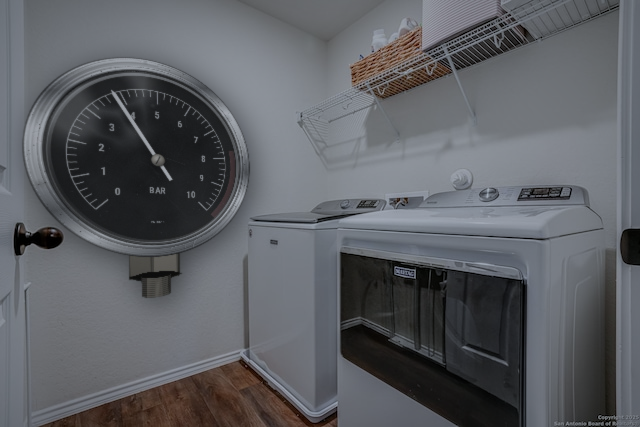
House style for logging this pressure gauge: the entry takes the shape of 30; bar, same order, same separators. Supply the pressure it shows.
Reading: 3.8; bar
